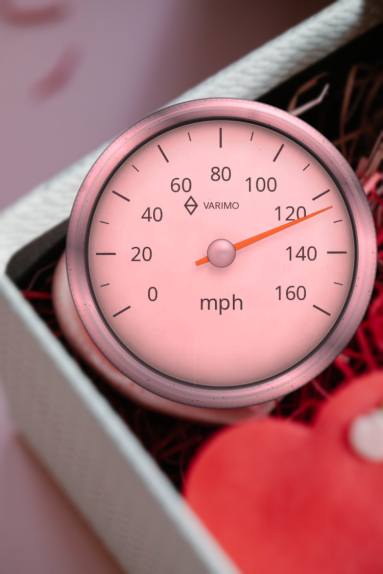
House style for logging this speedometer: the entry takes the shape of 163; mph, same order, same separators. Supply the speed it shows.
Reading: 125; mph
